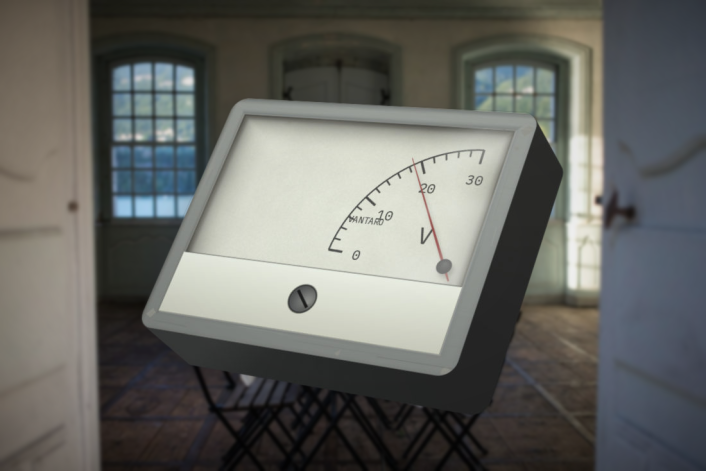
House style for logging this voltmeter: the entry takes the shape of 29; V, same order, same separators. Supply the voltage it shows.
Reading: 19; V
